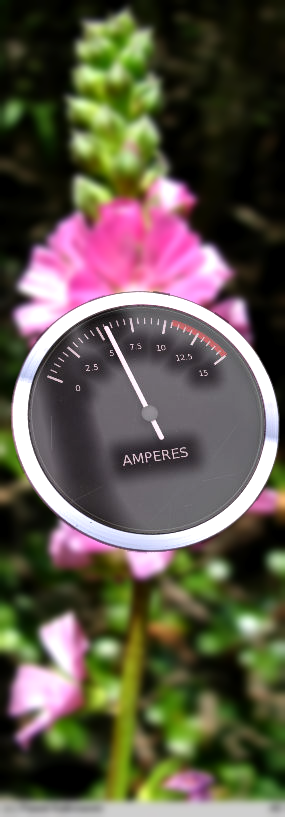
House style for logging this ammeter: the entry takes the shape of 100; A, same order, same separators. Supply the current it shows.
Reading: 5.5; A
